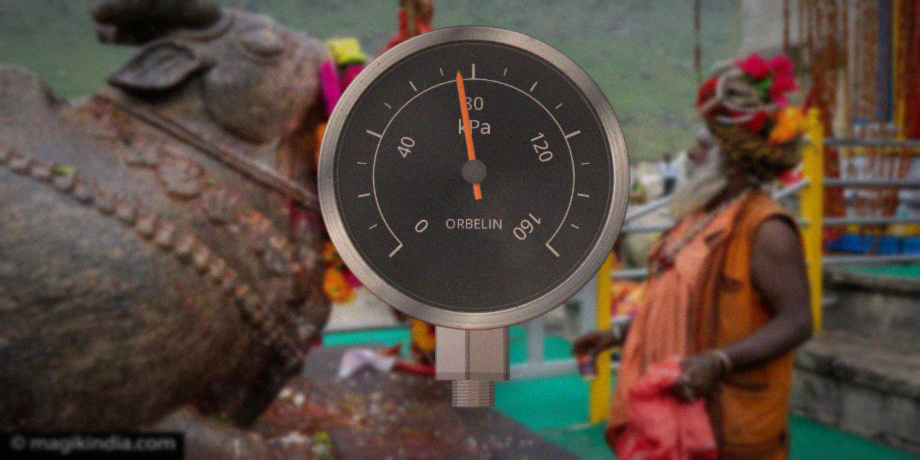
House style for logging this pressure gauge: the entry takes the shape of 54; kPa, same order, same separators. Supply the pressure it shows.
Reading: 75; kPa
